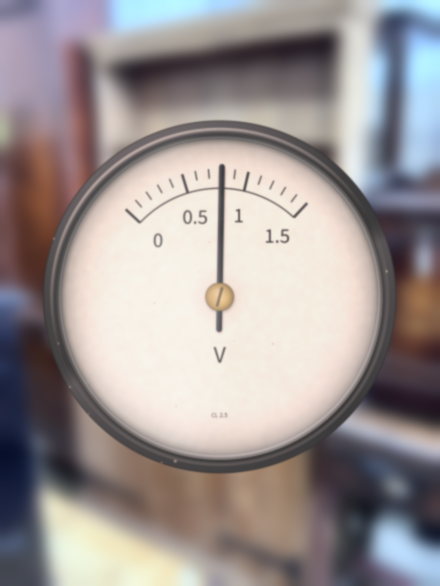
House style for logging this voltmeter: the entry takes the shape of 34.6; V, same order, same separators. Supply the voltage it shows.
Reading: 0.8; V
